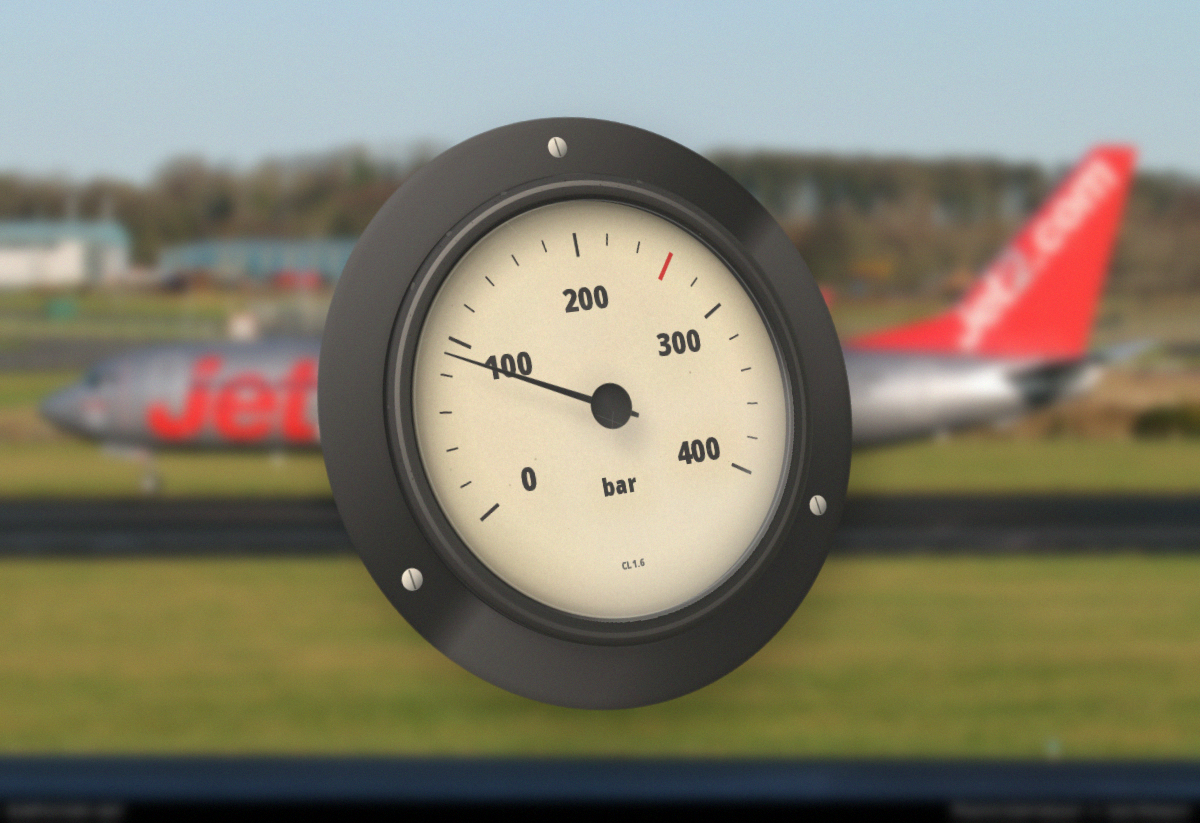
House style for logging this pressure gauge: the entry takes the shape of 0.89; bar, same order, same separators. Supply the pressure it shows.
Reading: 90; bar
